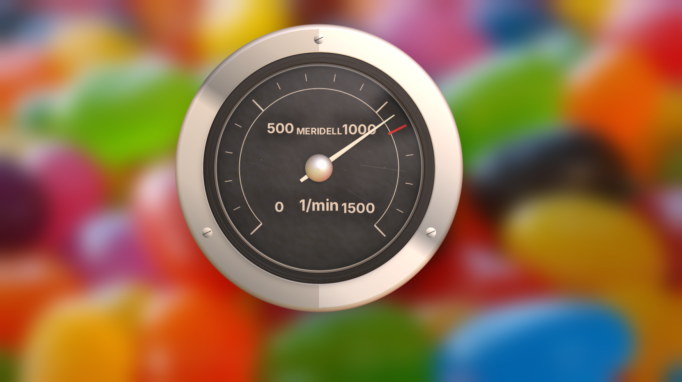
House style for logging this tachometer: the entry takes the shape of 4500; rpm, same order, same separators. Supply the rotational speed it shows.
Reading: 1050; rpm
